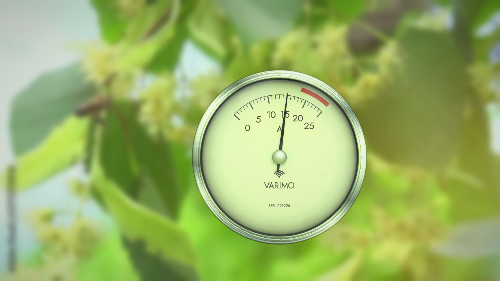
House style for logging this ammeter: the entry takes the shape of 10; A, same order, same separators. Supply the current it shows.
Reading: 15; A
